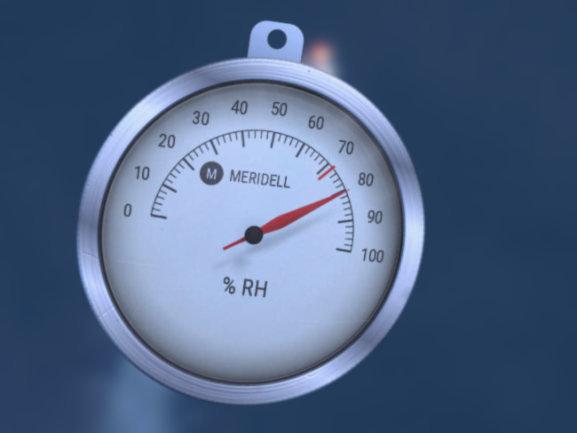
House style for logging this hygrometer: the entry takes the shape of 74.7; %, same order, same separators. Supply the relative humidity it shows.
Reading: 80; %
